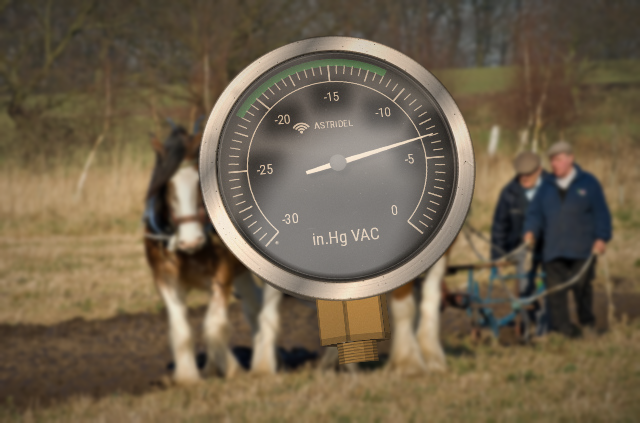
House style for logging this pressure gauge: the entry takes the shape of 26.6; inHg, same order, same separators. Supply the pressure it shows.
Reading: -6.5; inHg
